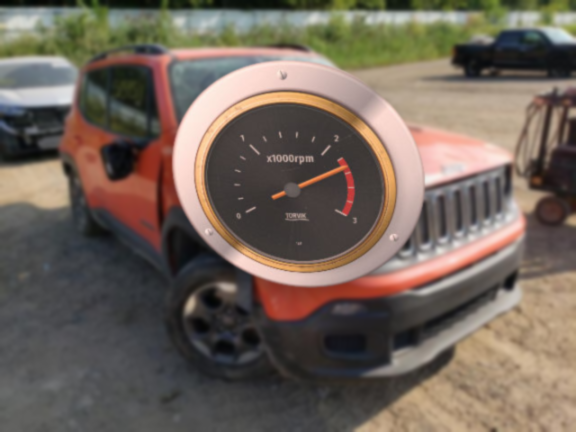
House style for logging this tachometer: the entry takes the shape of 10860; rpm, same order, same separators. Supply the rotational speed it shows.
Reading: 2300; rpm
